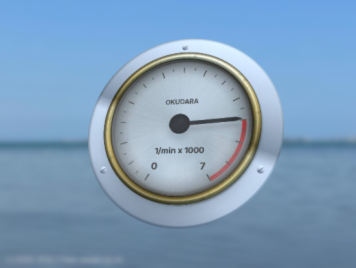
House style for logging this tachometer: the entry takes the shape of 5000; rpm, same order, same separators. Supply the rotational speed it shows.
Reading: 5500; rpm
